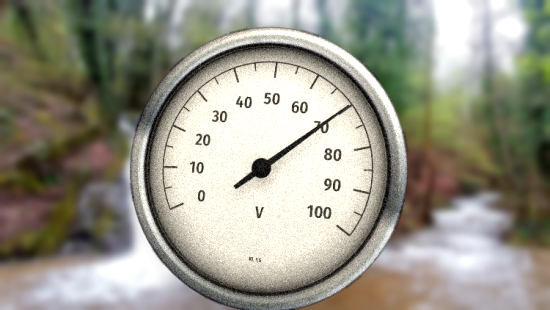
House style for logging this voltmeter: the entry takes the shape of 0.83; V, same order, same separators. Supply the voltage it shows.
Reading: 70; V
